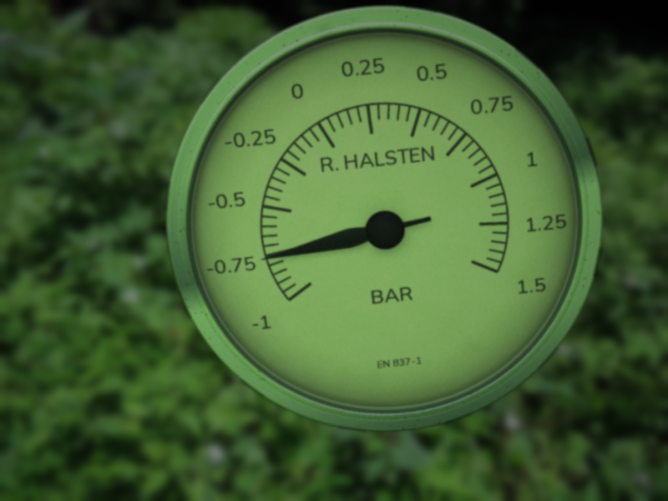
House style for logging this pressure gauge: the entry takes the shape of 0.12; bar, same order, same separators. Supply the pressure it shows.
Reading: -0.75; bar
